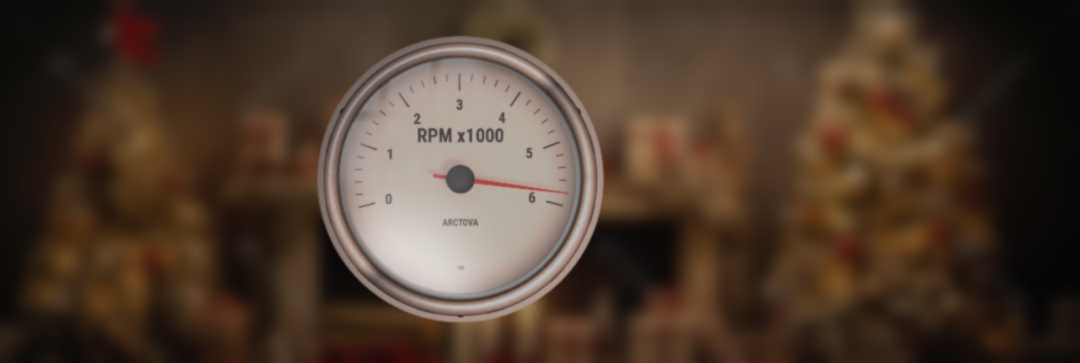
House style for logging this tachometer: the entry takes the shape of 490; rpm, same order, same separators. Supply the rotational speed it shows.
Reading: 5800; rpm
